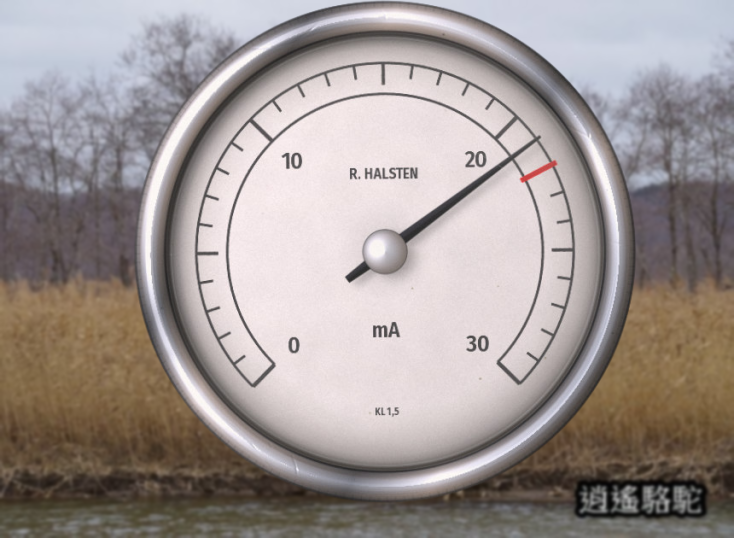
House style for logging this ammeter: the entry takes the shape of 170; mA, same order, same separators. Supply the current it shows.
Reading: 21; mA
